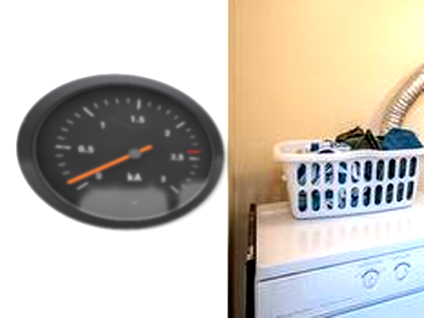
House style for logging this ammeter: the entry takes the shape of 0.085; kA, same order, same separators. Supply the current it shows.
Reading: 0.1; kA
